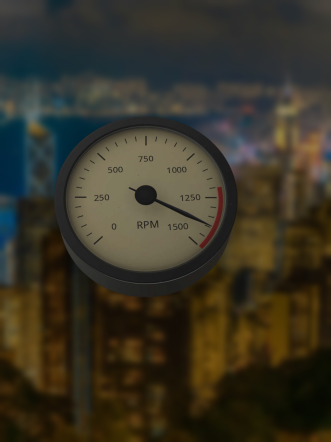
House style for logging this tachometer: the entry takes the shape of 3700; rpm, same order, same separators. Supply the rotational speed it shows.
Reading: 1400; rpm
